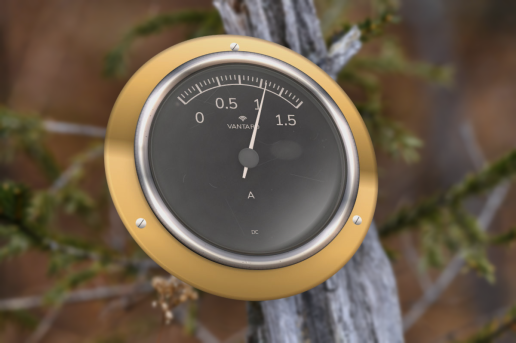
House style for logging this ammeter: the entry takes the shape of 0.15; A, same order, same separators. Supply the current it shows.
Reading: 1.05; A
